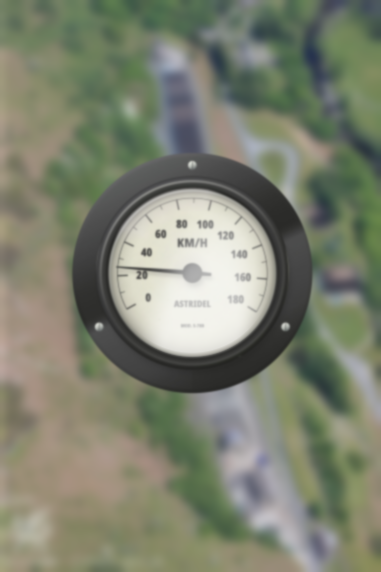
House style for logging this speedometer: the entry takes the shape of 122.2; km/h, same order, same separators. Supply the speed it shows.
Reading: 25; km/h
